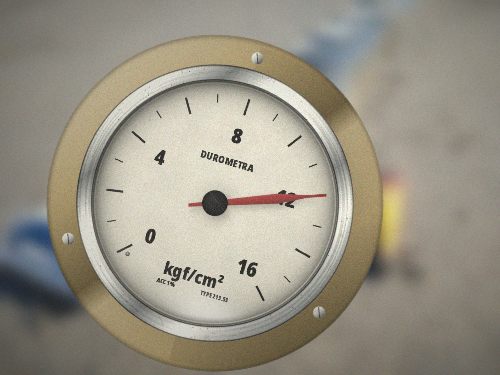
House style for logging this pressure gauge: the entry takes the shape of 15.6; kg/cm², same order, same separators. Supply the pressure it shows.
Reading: 12; kg/cm²
